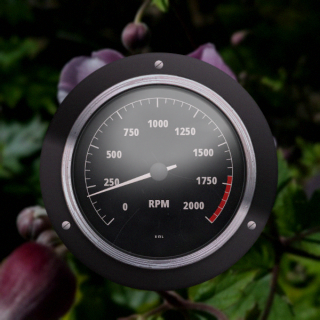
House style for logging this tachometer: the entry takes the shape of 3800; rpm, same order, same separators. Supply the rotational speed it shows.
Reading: 200; rpm
